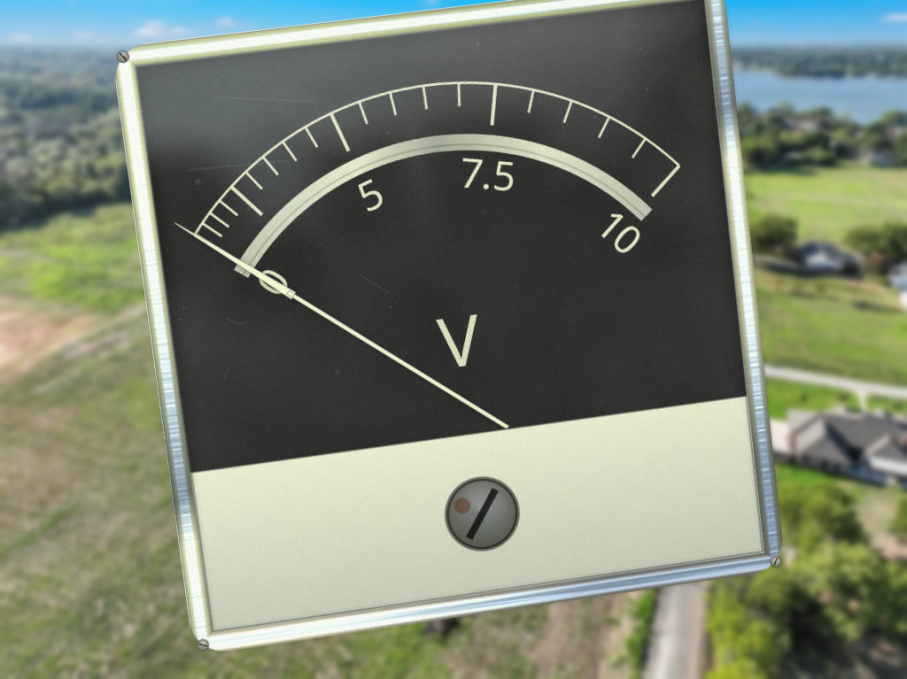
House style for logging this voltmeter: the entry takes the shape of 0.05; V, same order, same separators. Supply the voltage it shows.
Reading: 0; V
